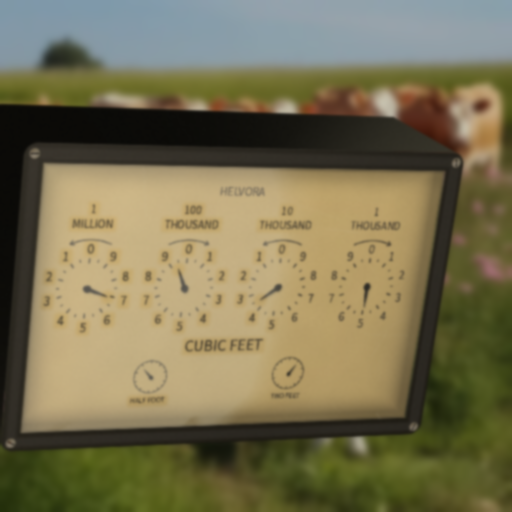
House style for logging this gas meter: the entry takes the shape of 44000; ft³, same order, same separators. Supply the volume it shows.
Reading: 693500; ft³
